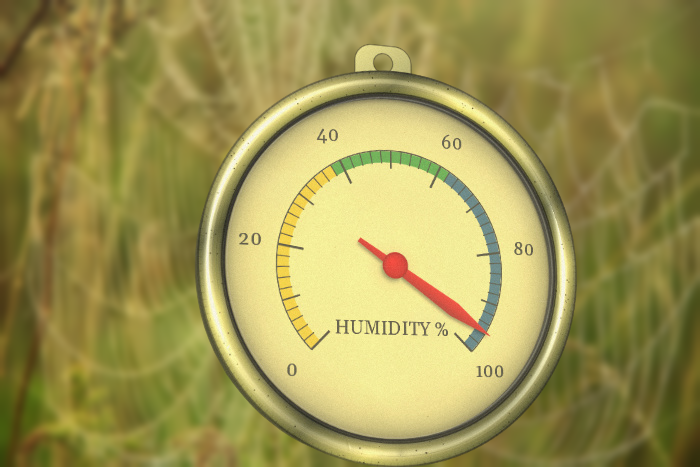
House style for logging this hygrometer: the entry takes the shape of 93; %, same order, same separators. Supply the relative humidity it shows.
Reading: 96; %
